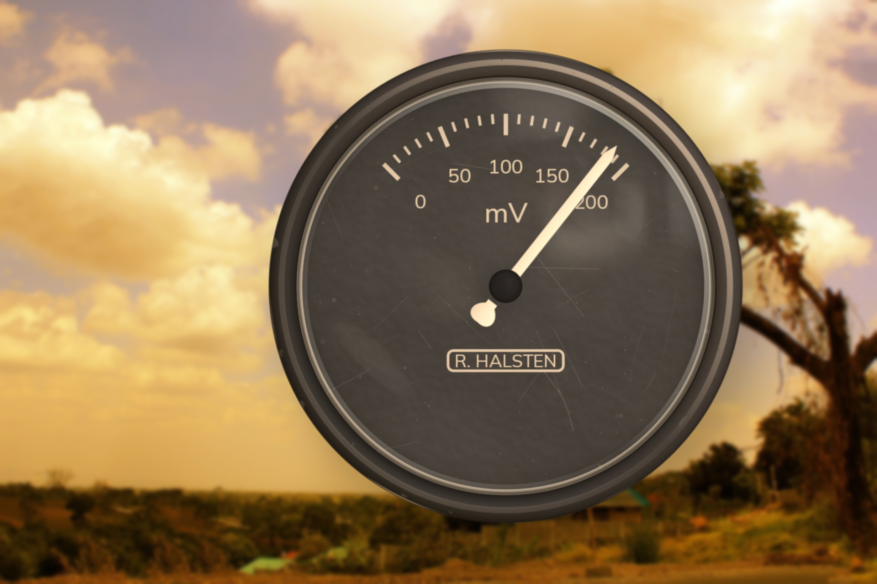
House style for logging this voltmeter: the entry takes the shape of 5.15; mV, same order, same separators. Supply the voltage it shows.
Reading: 185; mV
